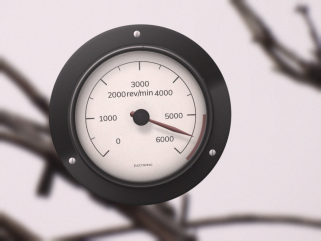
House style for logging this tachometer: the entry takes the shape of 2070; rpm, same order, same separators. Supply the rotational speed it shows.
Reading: 5500; rpm
